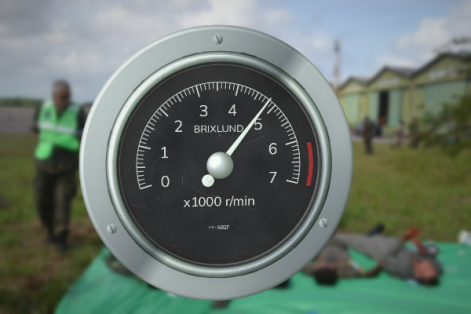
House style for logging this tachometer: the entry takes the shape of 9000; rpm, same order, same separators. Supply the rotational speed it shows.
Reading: 4800; rpm
